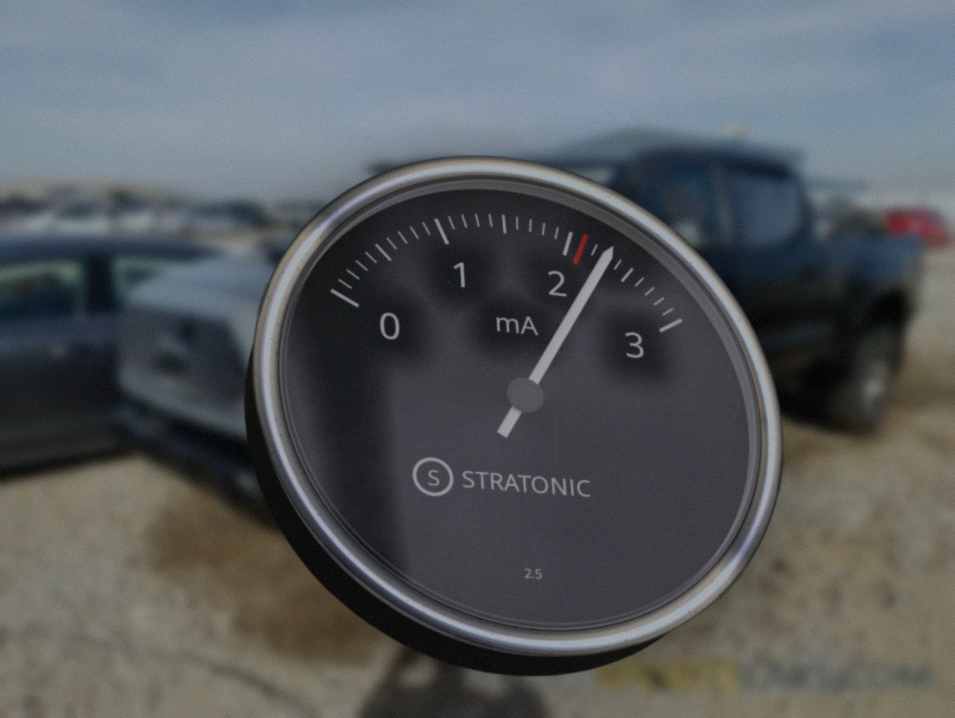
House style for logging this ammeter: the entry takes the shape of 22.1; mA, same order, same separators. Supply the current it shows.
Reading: 2.3; mA
